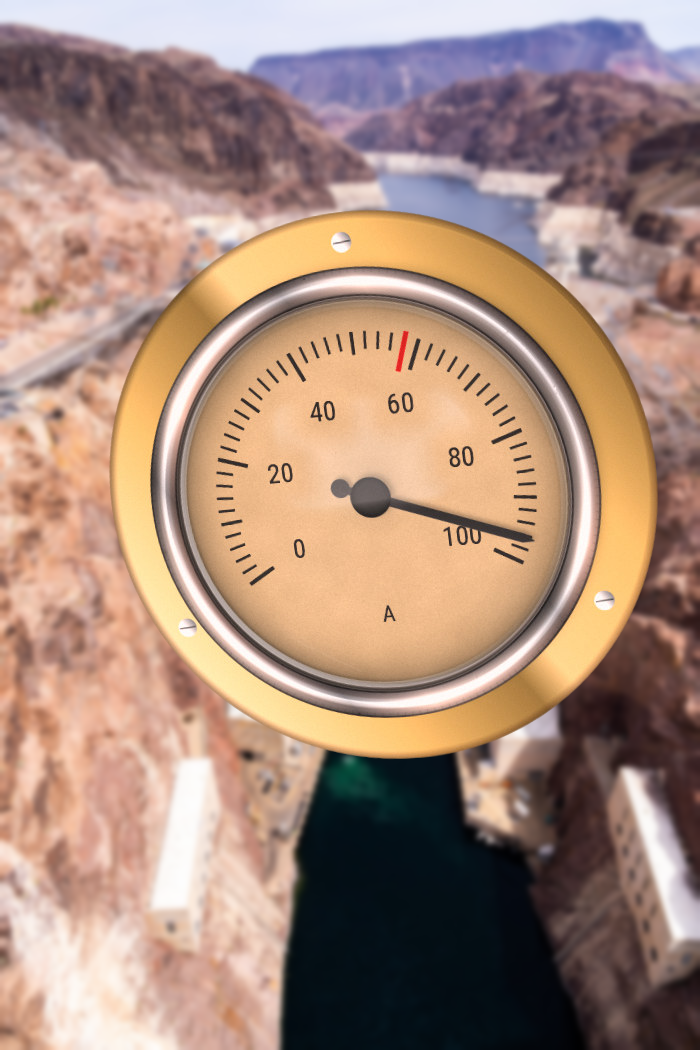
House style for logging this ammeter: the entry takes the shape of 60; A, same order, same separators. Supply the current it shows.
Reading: 96; A
